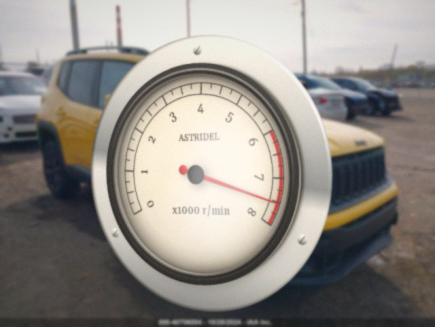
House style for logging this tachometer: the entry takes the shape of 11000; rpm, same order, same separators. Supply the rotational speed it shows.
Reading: 7500; rpm
